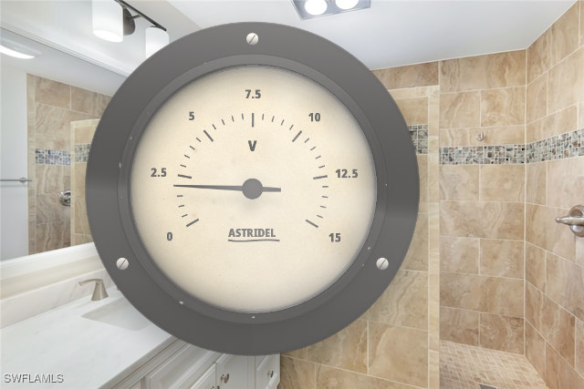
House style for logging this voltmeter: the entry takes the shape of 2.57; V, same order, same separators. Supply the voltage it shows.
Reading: 2; V
